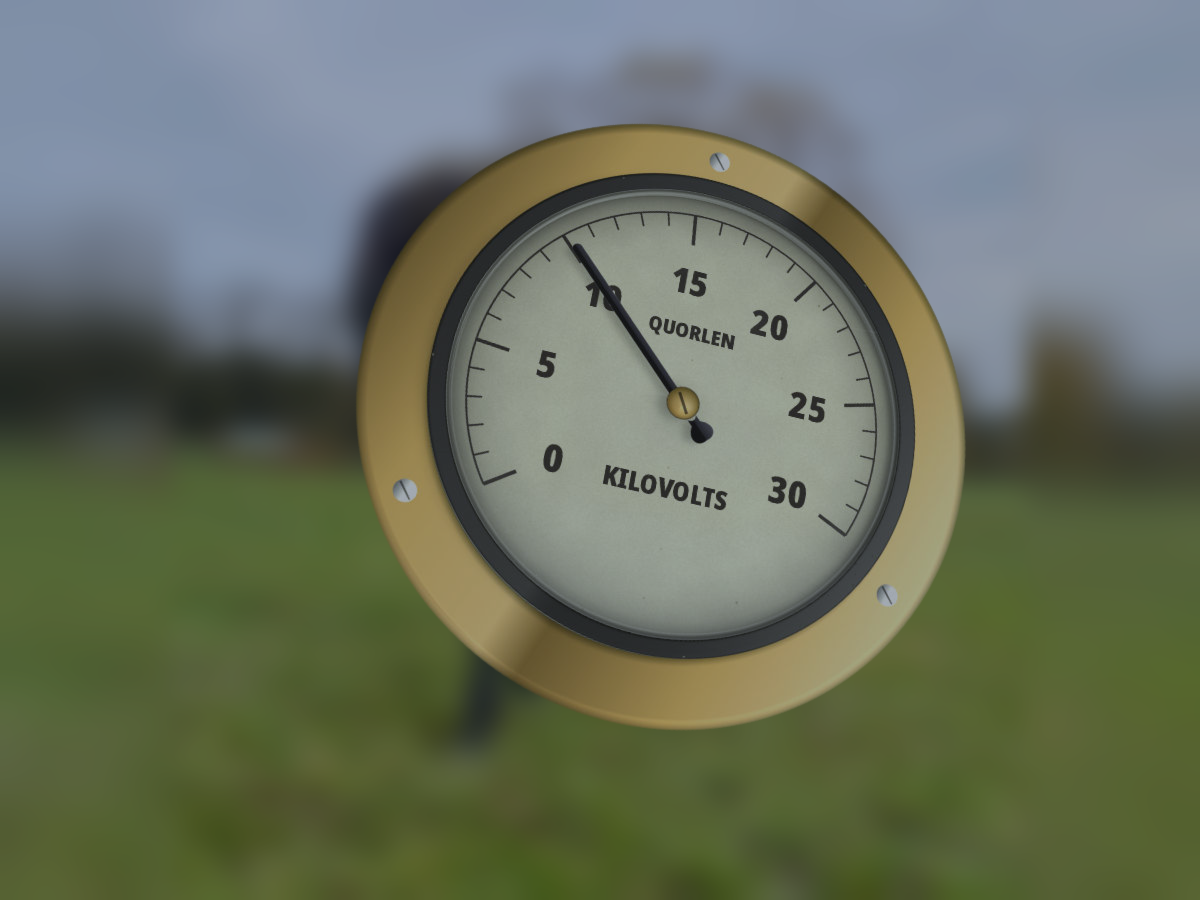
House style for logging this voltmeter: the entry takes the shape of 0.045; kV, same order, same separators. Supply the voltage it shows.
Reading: 10; kV
